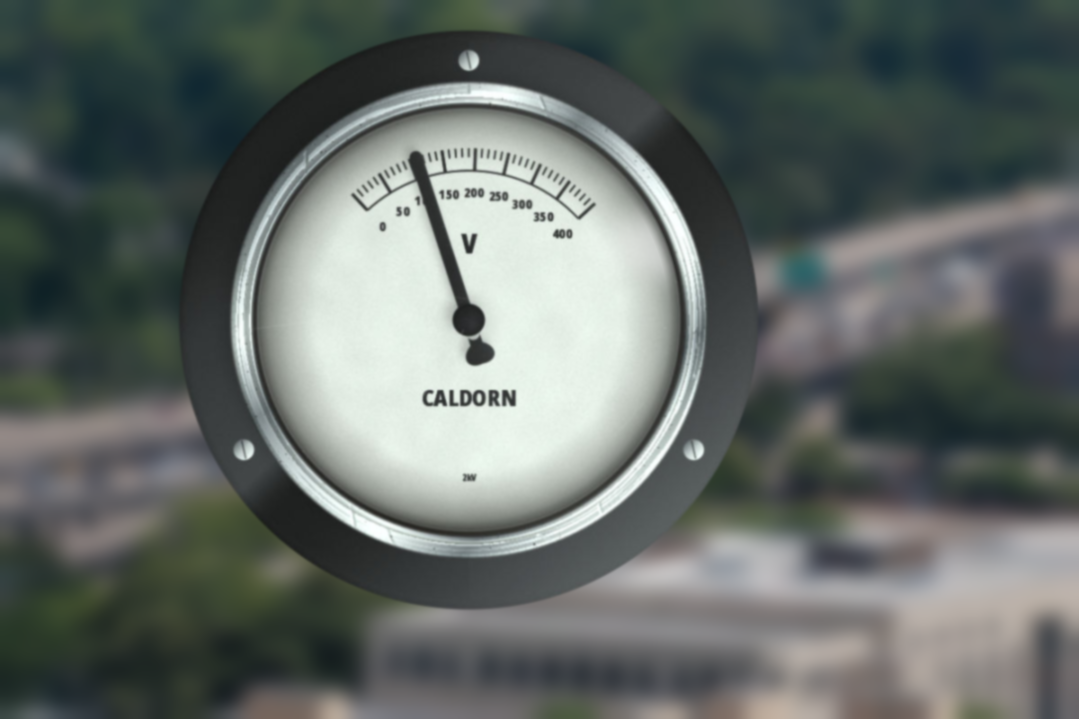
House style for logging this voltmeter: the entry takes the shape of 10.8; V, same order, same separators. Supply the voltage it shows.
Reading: 110; V
